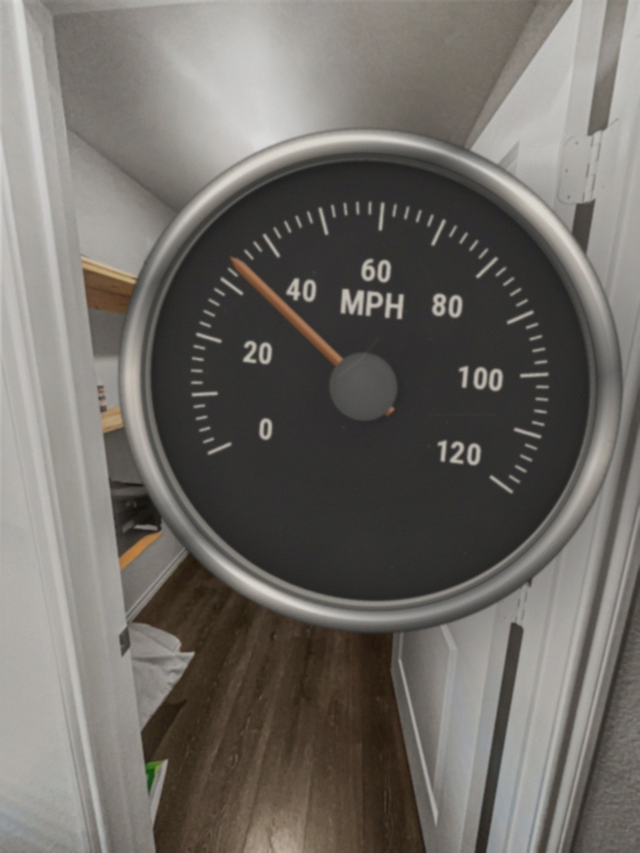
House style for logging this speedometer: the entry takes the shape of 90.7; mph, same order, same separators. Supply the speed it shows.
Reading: 34; mph
